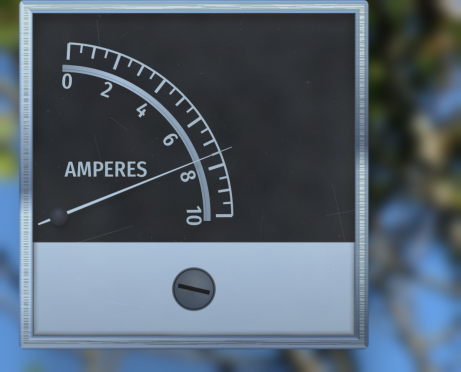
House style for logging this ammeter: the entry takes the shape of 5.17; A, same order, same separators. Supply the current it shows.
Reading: 7.5; A
